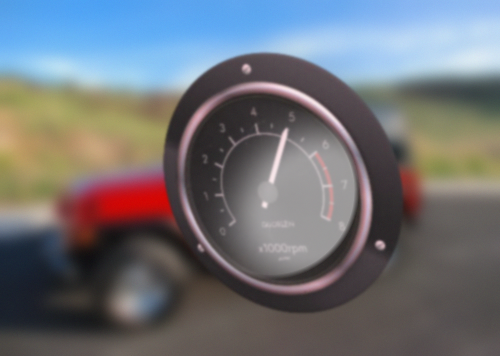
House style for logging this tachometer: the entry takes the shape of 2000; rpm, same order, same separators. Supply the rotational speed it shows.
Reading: 5000; rpm
